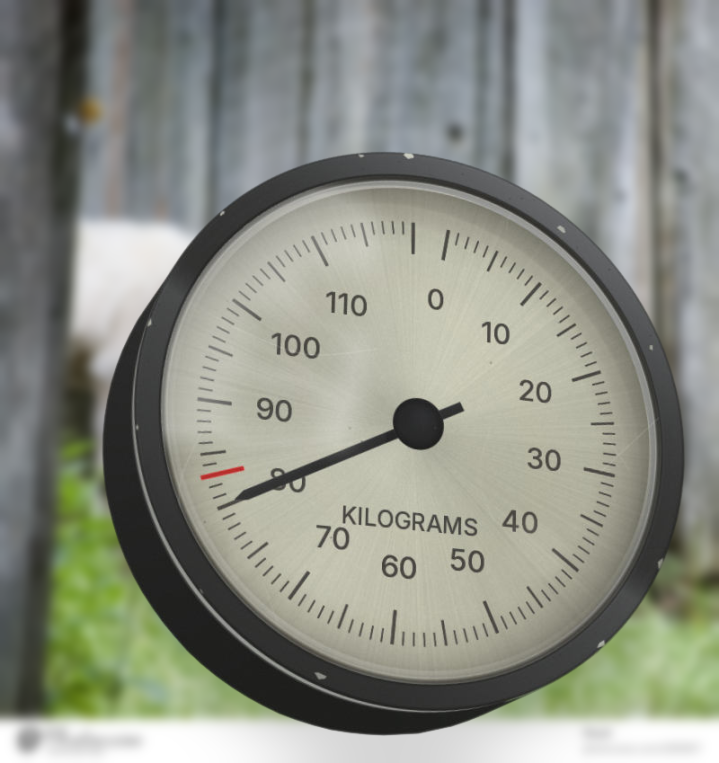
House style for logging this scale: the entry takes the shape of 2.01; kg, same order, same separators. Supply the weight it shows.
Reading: 80; kg
